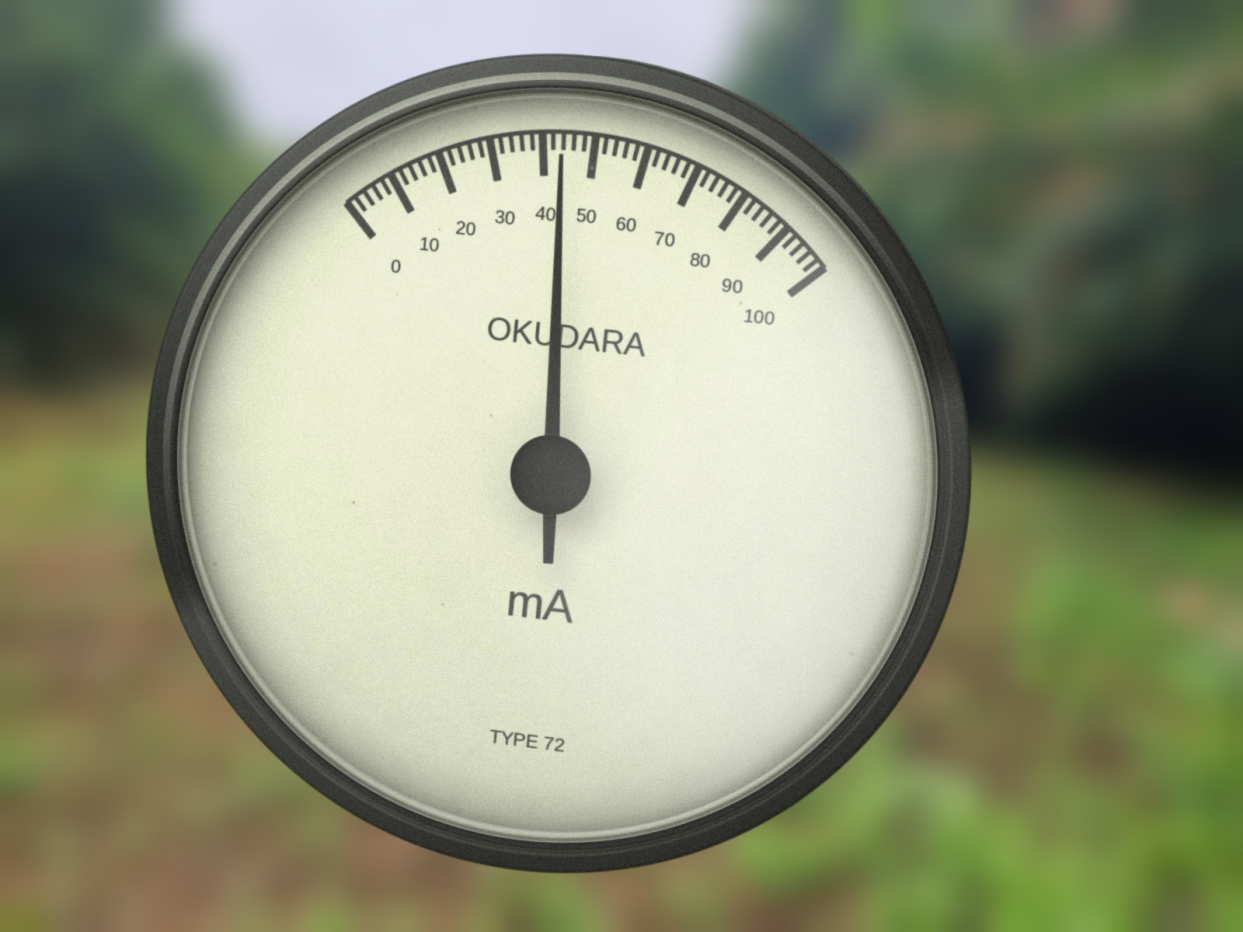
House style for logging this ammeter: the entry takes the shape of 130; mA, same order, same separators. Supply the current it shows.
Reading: 44; mA
